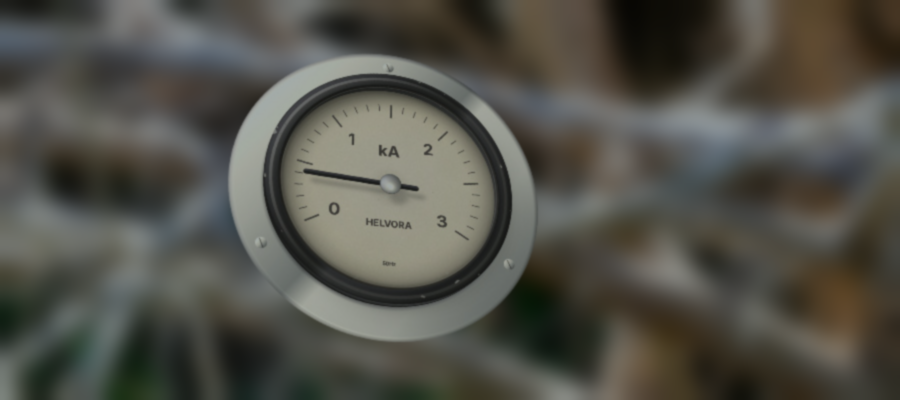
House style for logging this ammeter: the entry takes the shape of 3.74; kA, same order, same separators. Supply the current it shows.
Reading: 0.4; kA
